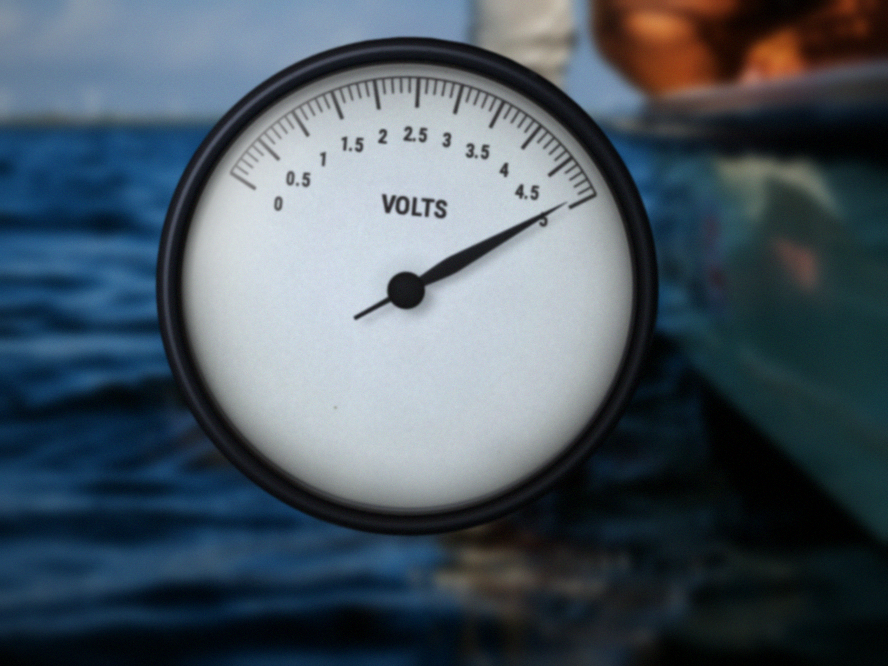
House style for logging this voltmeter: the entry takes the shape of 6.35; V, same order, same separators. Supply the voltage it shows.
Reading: 4.9; V
